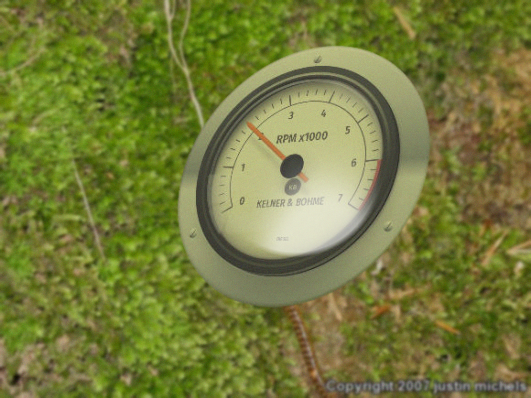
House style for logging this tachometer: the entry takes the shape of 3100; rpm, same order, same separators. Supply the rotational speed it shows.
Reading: 2000; rpm
